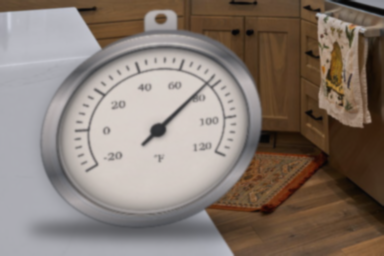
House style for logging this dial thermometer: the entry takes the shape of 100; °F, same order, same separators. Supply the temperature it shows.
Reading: 76; °F
